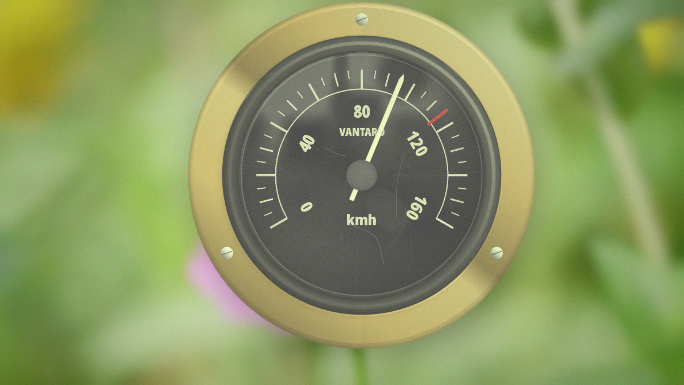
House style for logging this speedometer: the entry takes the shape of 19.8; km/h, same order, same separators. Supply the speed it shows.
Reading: 95; km/h
